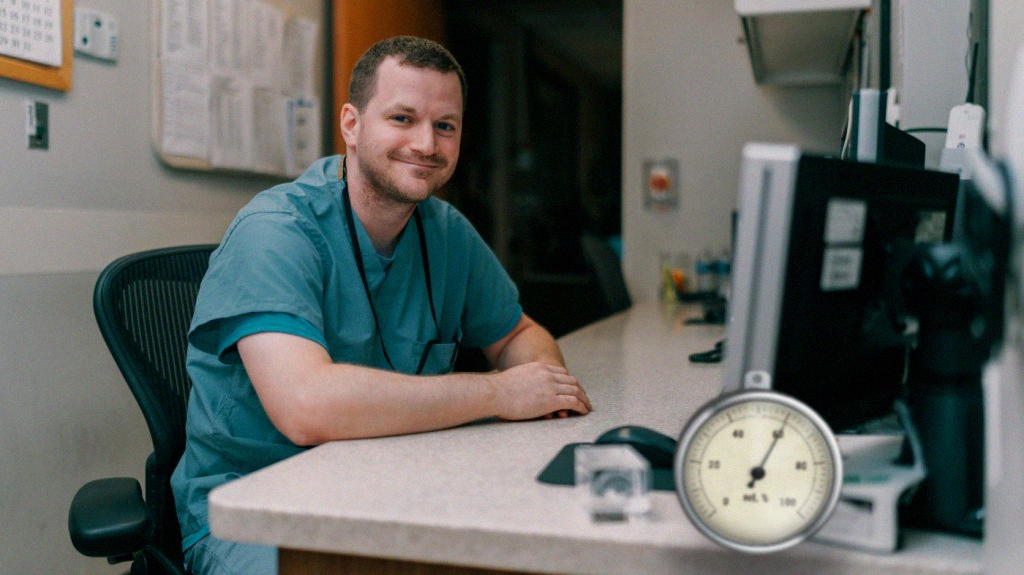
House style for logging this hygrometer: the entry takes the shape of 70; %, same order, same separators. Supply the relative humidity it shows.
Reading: 60; %
